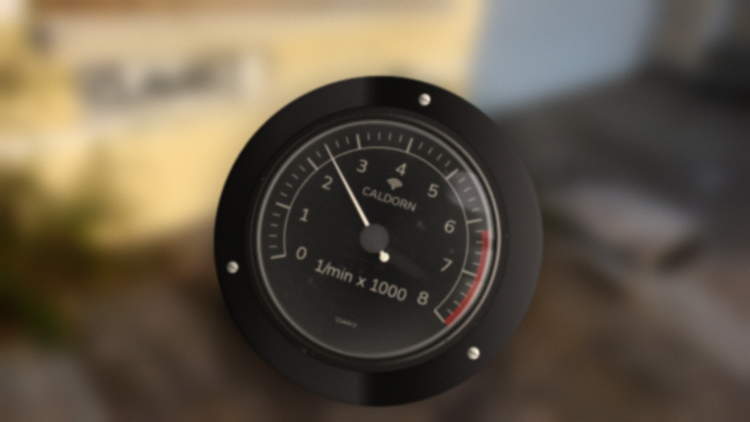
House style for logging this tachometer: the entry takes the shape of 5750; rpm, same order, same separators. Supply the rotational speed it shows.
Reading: 2400; rpm
